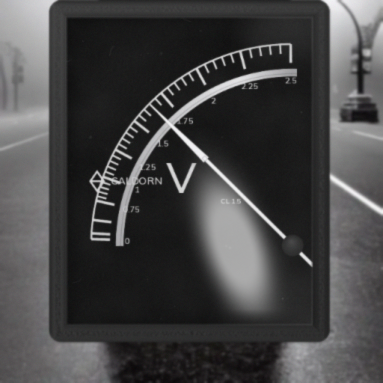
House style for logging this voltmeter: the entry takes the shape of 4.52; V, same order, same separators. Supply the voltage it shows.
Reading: 1.65; V
